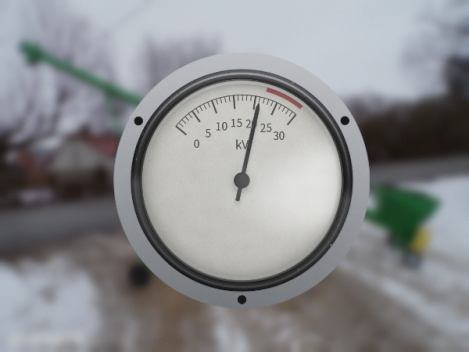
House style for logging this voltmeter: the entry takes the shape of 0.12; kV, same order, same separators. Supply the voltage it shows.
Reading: 21; kV
